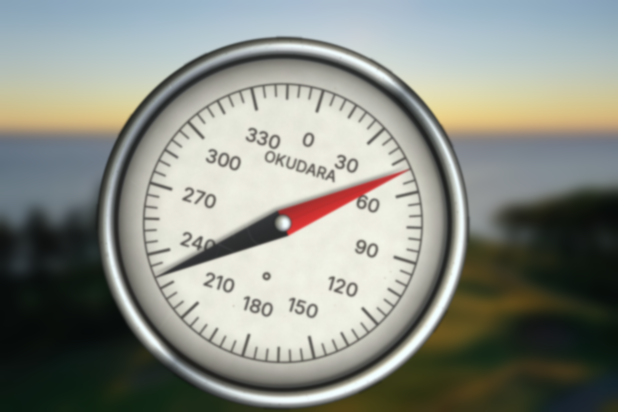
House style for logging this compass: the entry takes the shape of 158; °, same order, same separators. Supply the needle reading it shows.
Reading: 50; °
